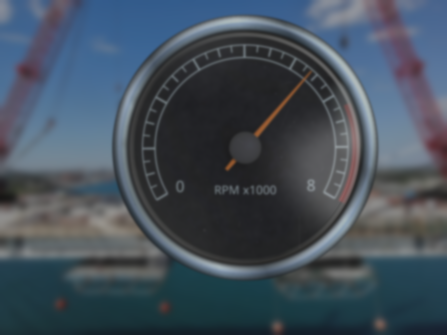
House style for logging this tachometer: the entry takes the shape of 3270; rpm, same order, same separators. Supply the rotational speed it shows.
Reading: 5375; rpm
